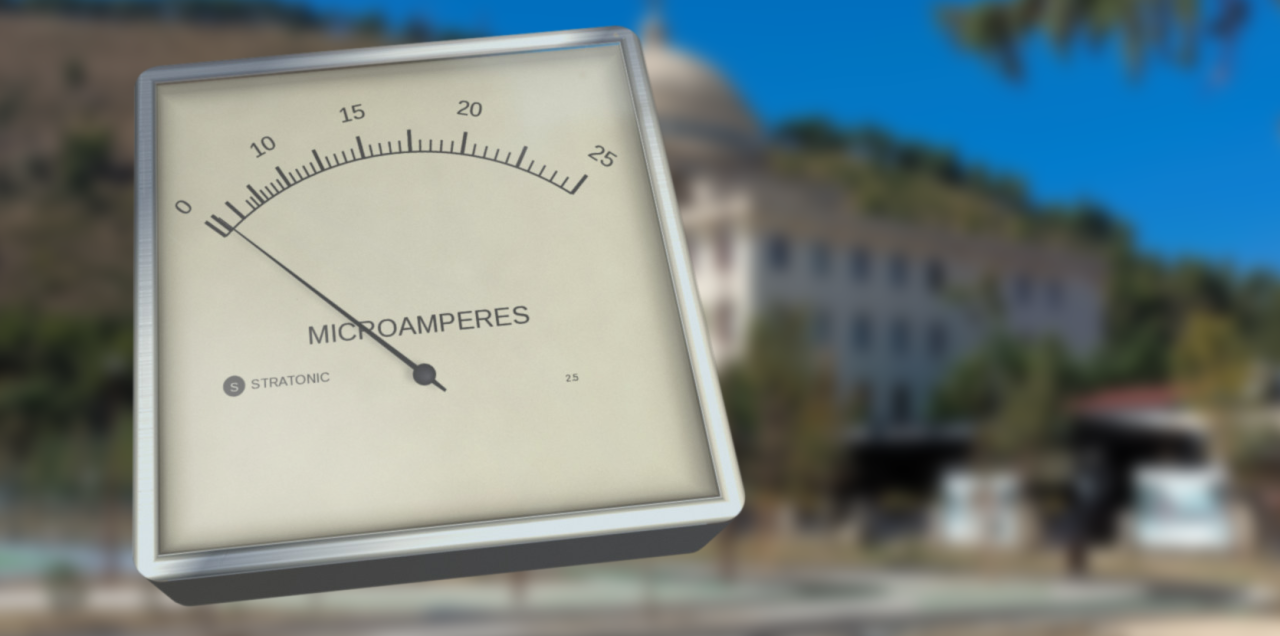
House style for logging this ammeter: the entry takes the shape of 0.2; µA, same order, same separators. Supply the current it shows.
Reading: 2.5; µA
